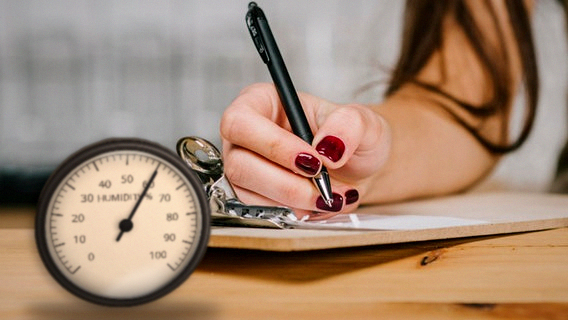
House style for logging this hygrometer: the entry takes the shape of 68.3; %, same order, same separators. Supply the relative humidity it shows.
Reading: 60; %
